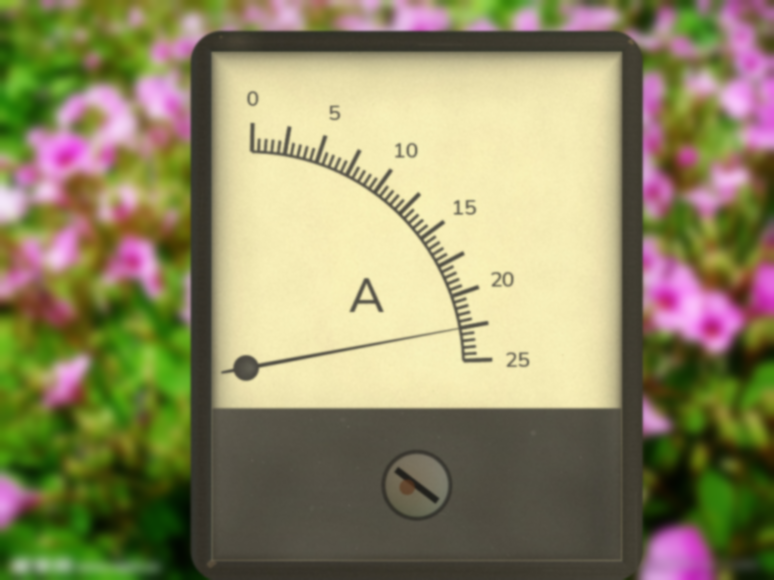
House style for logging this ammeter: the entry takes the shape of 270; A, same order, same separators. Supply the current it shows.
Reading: 22.5; A
